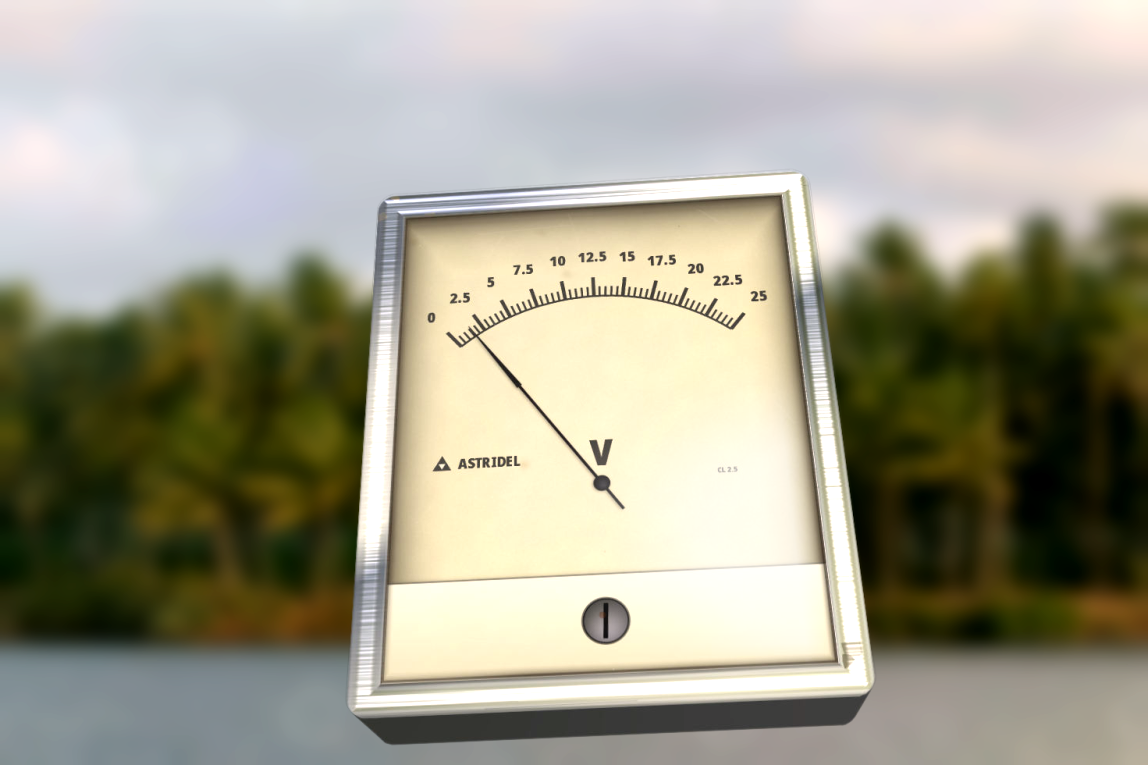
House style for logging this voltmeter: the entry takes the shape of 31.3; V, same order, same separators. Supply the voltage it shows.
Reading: 1.5; V
